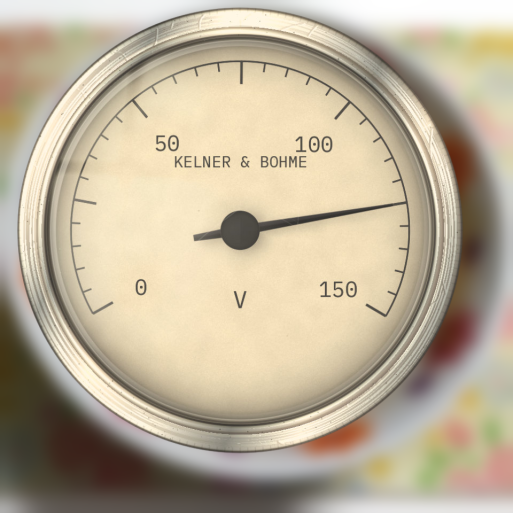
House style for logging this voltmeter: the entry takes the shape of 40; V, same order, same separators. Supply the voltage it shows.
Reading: 125; V
